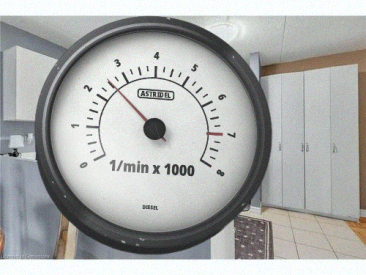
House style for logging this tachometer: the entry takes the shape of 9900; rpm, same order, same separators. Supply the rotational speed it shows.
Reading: 2500; rpm
